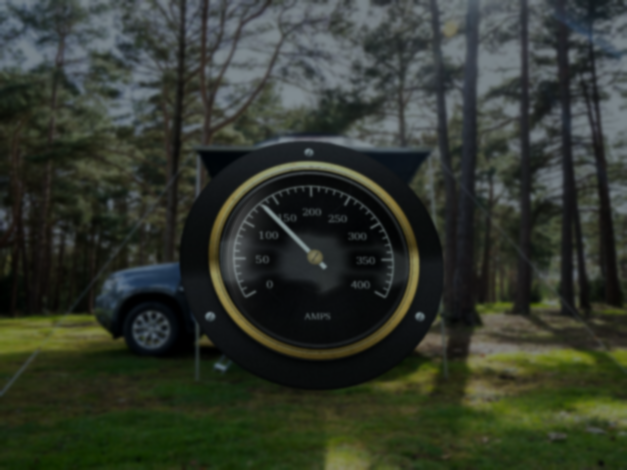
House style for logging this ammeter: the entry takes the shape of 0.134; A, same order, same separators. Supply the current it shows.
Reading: 130; A
